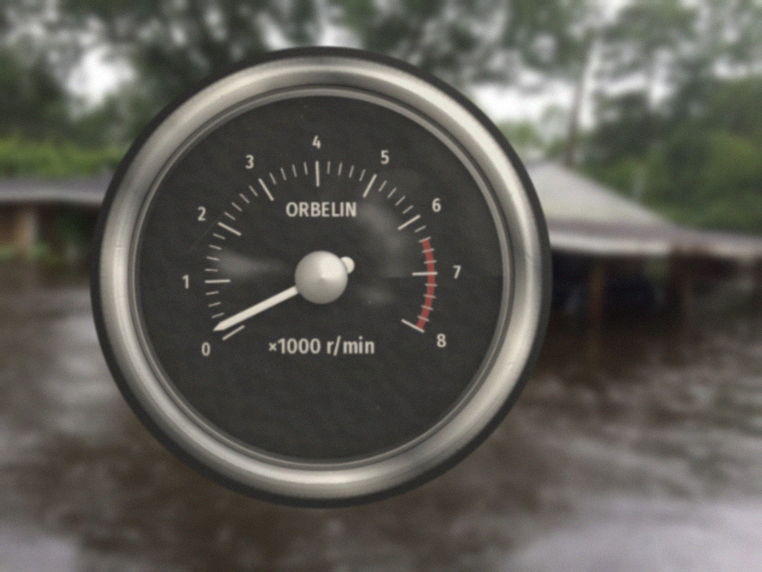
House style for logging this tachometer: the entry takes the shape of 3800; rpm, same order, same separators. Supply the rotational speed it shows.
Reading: 200; rpm
